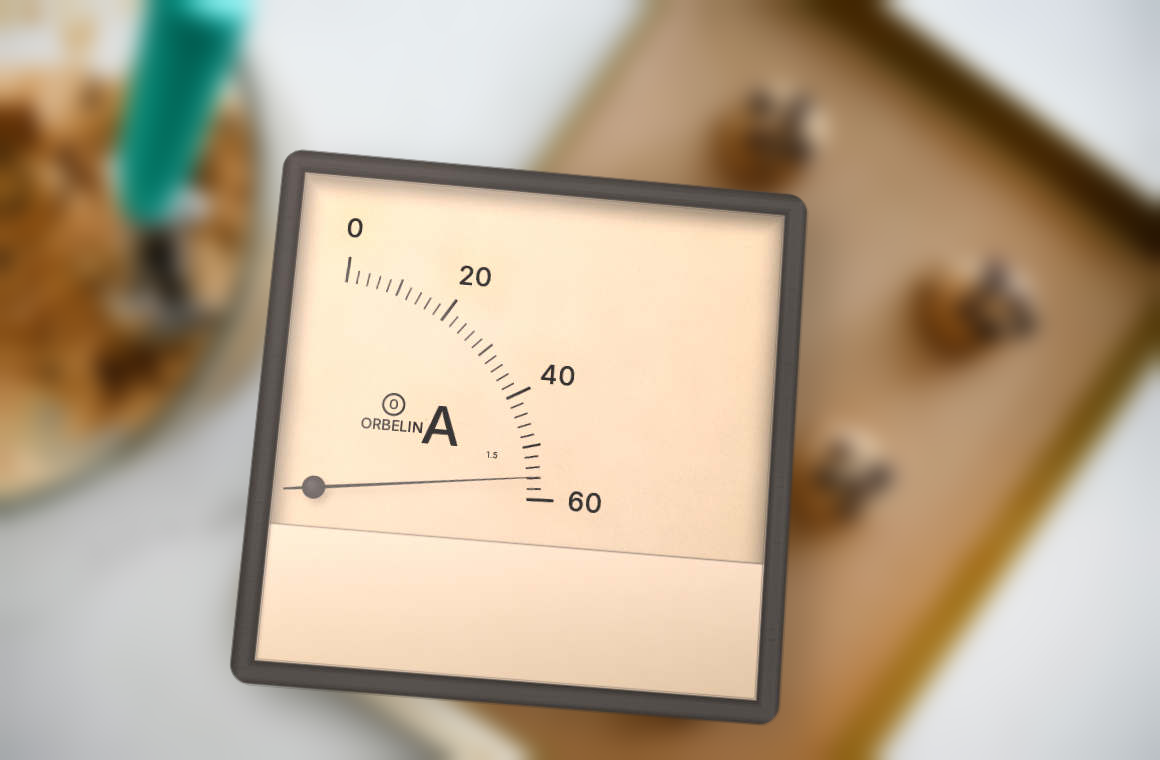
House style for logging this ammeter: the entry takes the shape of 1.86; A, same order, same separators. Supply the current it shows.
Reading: 56; A
